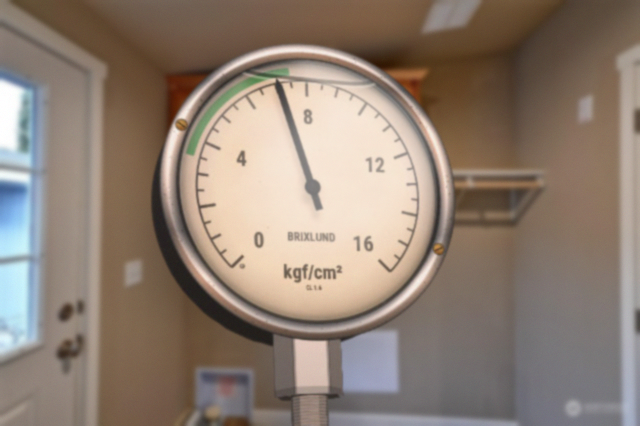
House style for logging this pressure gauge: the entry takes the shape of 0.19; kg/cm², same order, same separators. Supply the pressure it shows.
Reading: 7; kg/cm²
